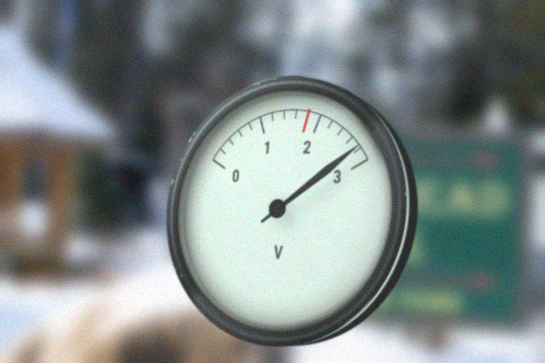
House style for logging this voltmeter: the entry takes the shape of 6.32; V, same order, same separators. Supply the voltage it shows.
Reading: 2.8; V
